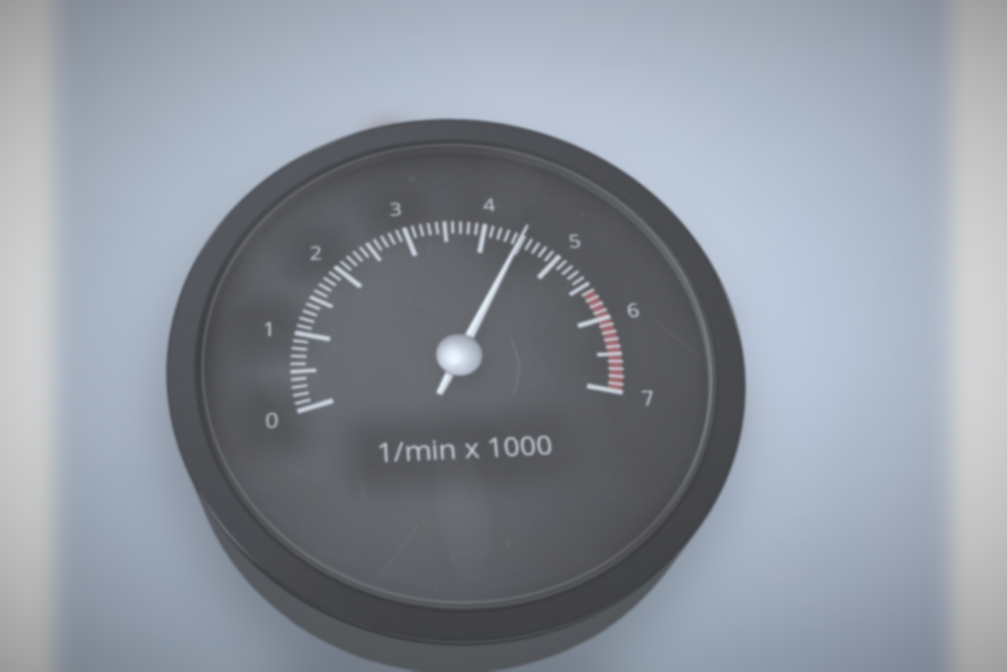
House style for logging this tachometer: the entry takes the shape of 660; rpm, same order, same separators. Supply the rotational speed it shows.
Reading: 4500; rpm
